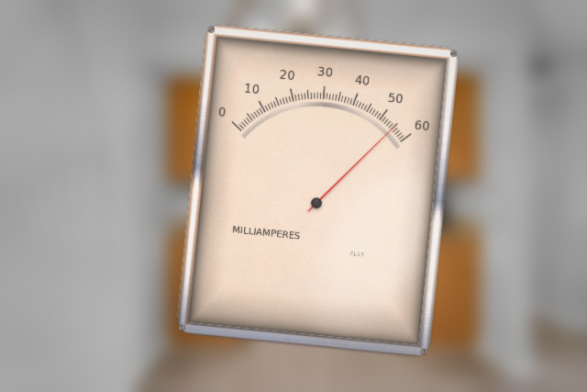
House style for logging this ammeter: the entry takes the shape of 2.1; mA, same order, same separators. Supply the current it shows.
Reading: 55; mA
